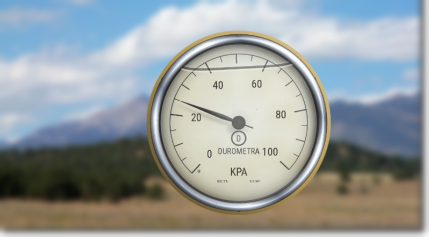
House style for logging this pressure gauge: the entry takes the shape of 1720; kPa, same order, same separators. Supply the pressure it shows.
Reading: 25; kPa
